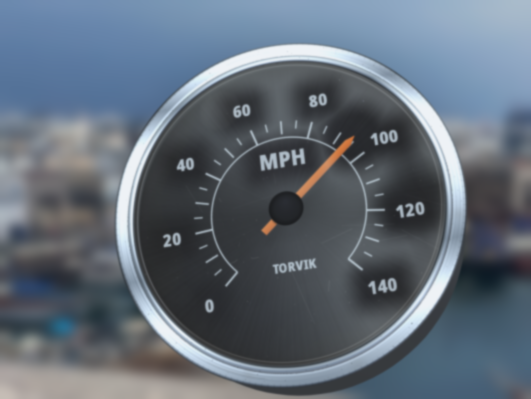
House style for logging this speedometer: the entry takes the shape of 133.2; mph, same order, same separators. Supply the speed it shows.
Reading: 95; mph
